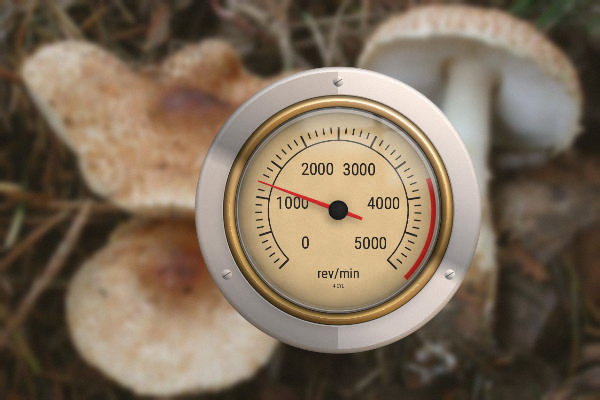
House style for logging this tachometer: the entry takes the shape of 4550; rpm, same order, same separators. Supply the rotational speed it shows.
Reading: 1200; rpm
